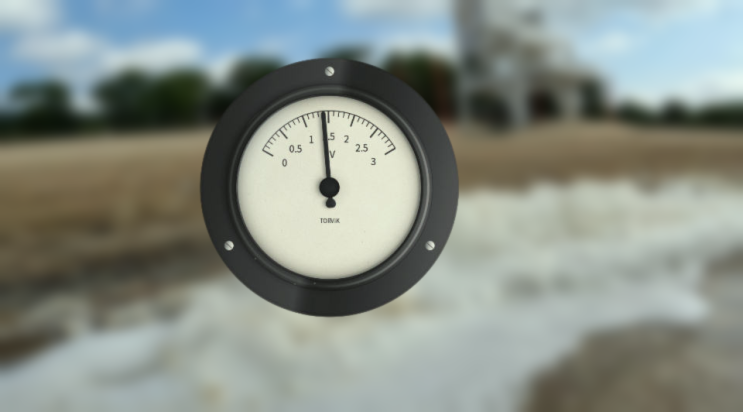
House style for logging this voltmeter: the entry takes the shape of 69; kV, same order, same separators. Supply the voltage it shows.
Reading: 1.4; kV
